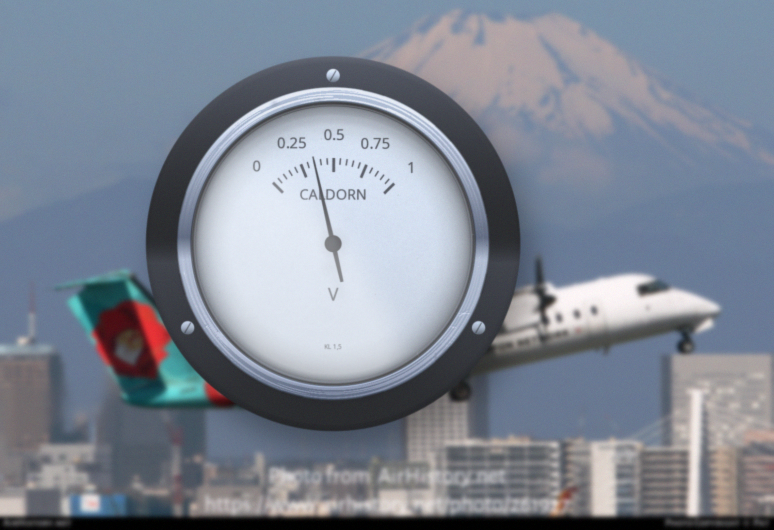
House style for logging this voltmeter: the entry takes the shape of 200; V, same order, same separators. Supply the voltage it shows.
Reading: 0.35; V
